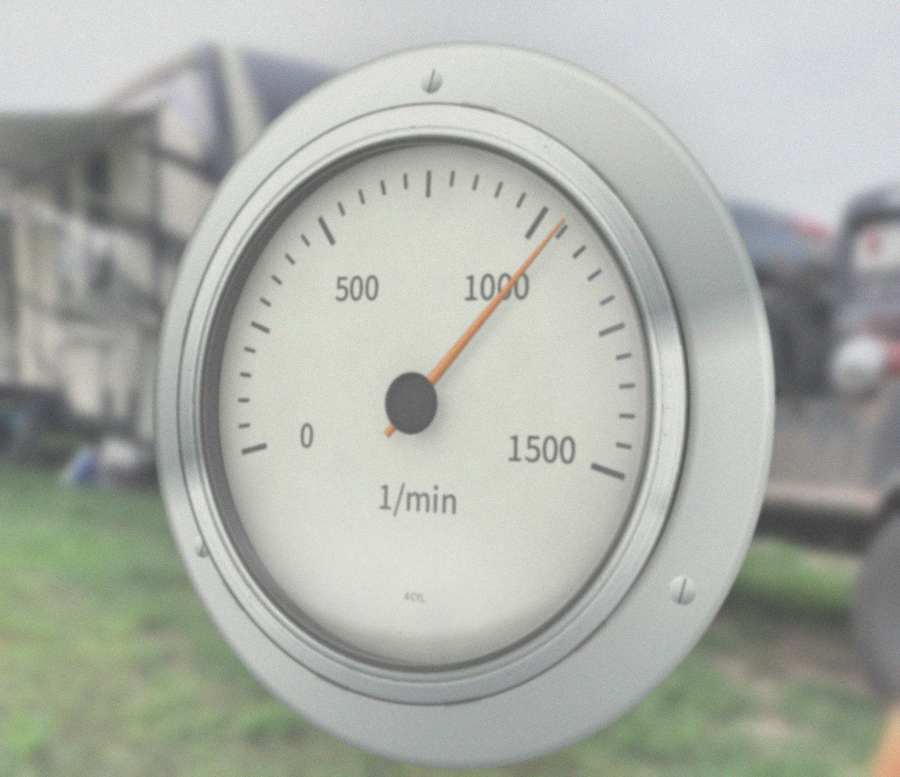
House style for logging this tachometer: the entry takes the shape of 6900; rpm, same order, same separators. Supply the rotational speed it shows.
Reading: 1050; rpm
